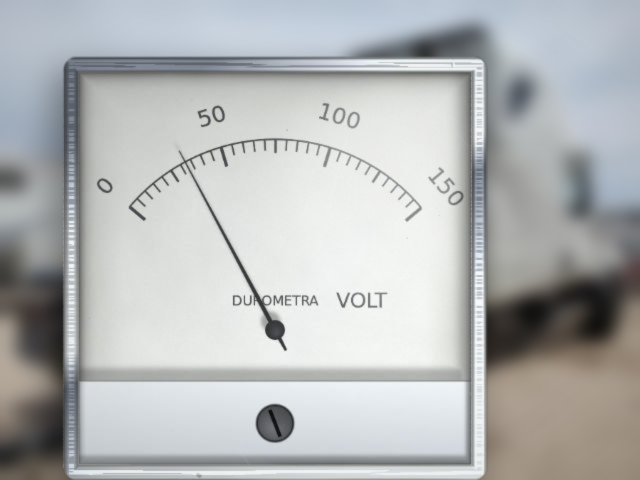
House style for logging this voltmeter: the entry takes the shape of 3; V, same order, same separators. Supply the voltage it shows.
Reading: 32.5; V
